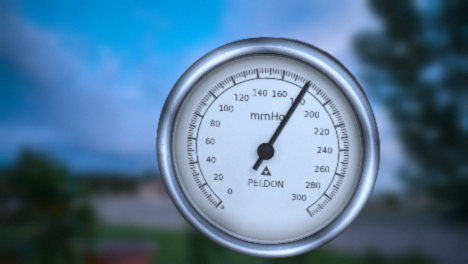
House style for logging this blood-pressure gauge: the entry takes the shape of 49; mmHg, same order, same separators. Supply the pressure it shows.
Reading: 180; mmHg
